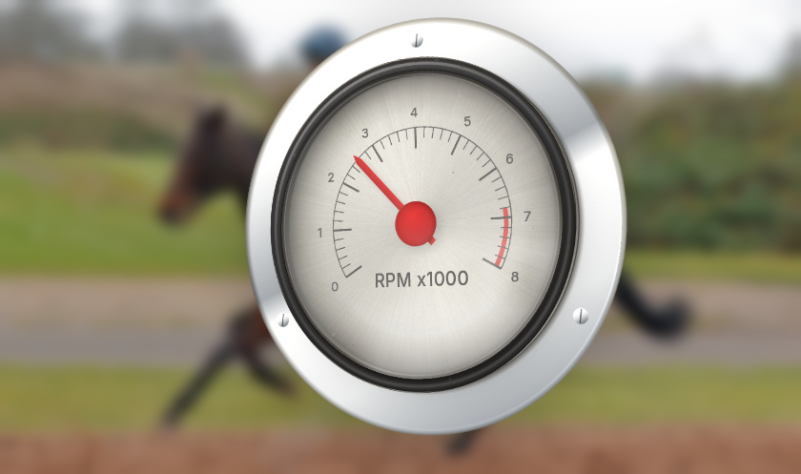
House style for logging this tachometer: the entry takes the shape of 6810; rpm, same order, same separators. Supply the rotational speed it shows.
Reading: 2600; rpm
